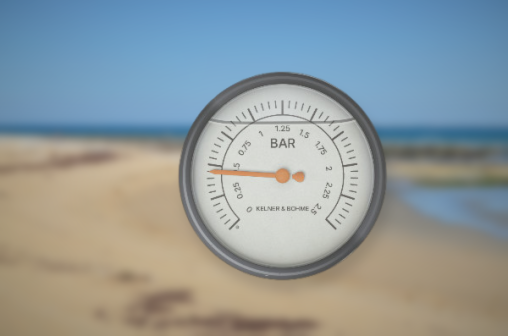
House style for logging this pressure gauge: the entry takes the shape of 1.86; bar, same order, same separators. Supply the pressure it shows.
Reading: 0.45; bar
